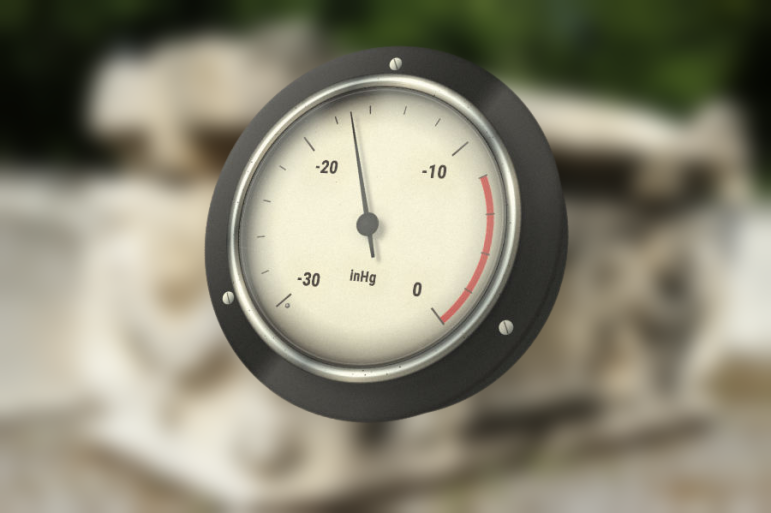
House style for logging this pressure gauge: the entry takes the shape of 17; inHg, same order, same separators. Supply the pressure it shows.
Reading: -17; inHg
